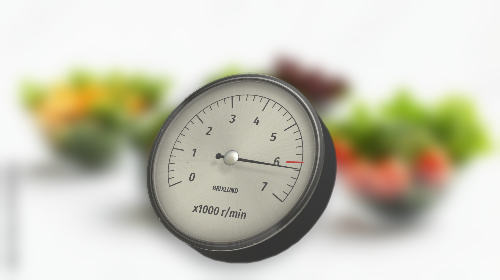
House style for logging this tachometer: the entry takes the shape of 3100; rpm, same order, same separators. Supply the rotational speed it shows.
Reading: 6200; rpm
